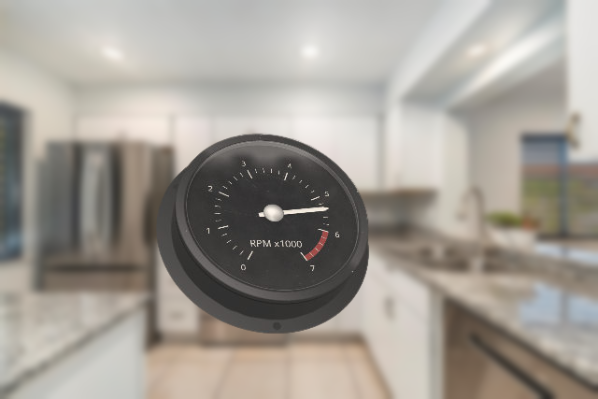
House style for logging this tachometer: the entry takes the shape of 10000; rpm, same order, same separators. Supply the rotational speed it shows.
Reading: 5400; rpm
